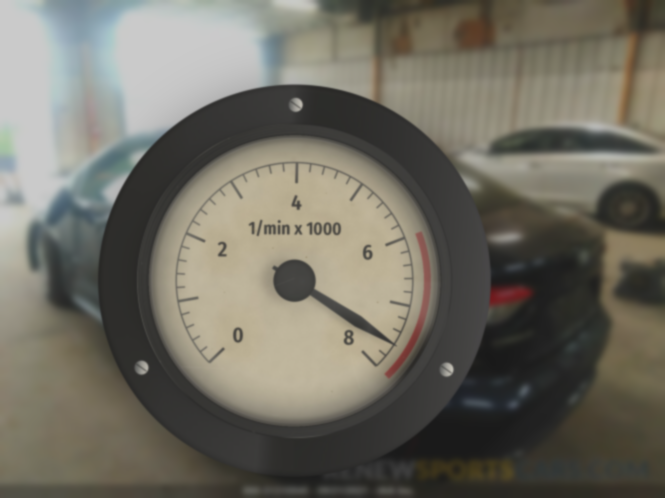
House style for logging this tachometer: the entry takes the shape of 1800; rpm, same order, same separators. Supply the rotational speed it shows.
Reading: 7600; rpm
